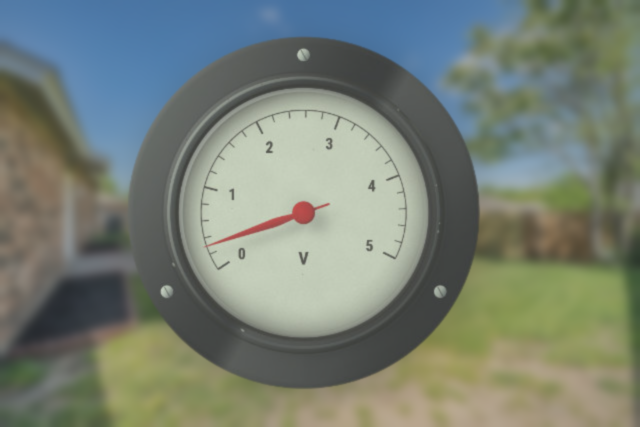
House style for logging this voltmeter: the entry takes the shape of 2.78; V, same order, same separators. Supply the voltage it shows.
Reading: 0.3; V
